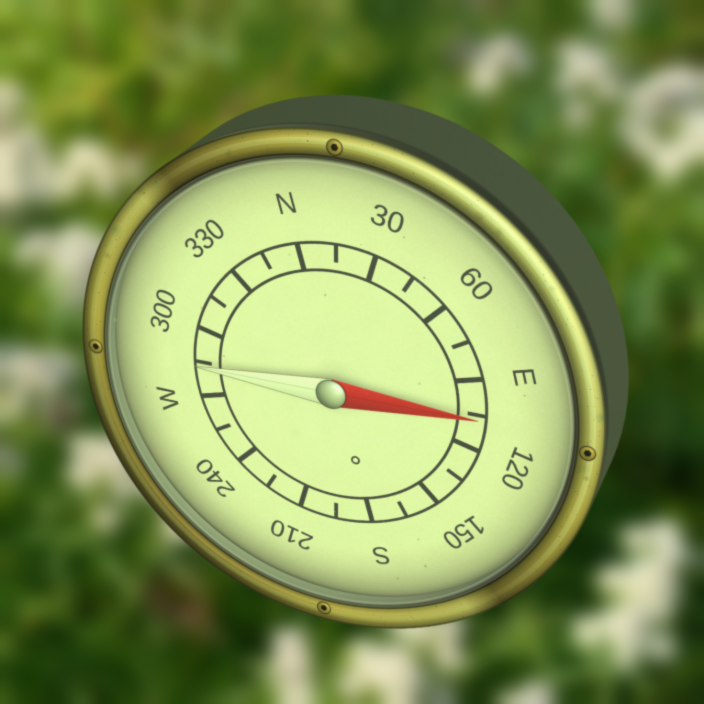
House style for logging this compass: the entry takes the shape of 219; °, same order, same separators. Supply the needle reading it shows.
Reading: 105; °
